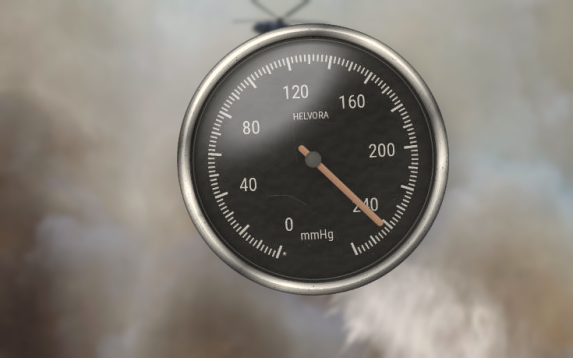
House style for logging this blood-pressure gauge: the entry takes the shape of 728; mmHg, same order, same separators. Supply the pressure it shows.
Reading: 242; mmHg
